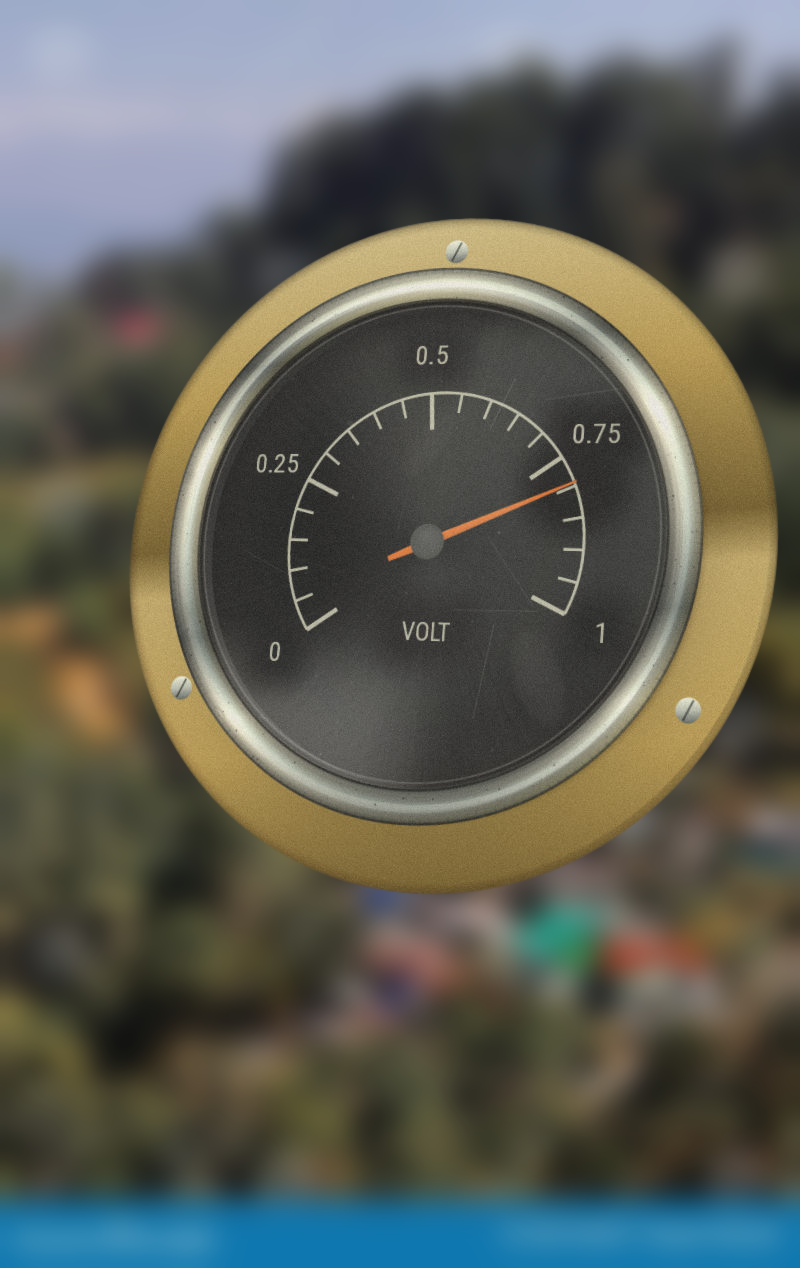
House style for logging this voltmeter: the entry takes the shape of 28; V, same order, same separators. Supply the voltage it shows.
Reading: 0.8; V
